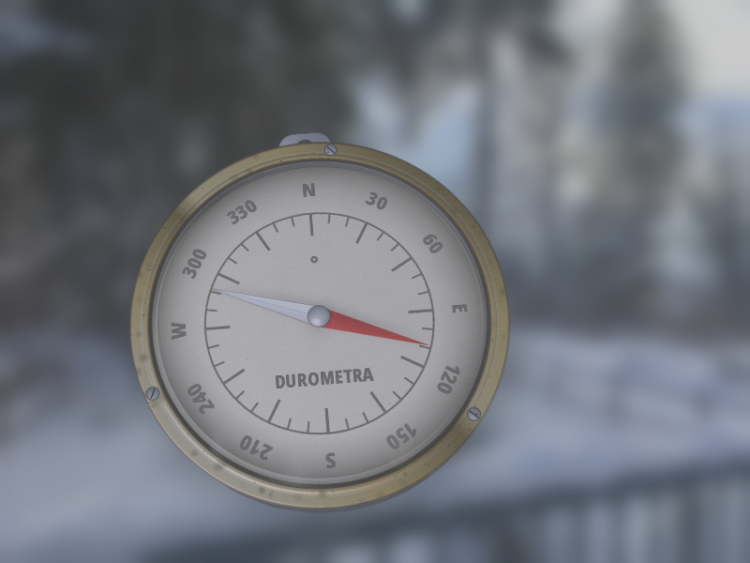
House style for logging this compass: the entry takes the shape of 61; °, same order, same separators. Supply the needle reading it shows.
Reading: 110; °
